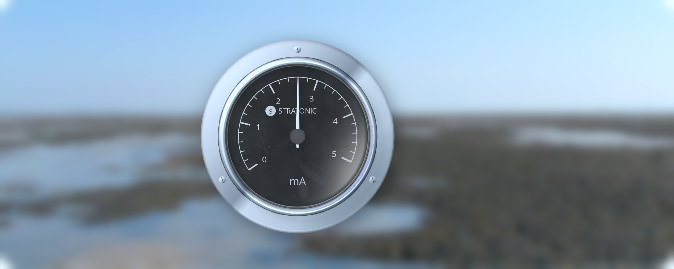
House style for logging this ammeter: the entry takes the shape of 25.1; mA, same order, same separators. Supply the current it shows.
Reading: 2.6; mA
